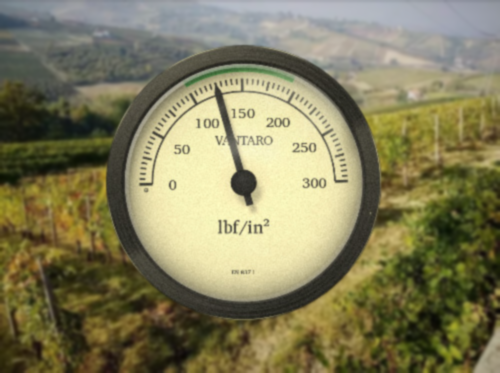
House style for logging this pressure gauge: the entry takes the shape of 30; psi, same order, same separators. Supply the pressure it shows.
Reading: 125; psi
